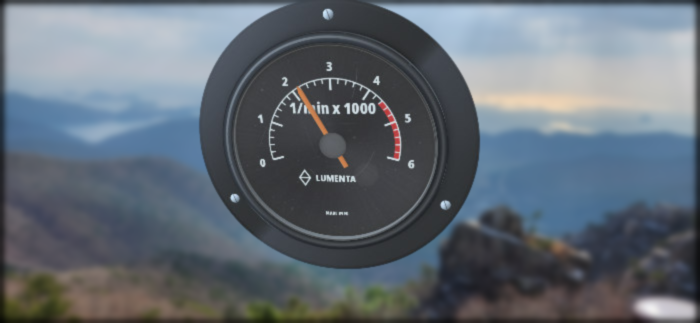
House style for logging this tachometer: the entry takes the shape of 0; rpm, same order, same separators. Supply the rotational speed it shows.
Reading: 2200; rpm
